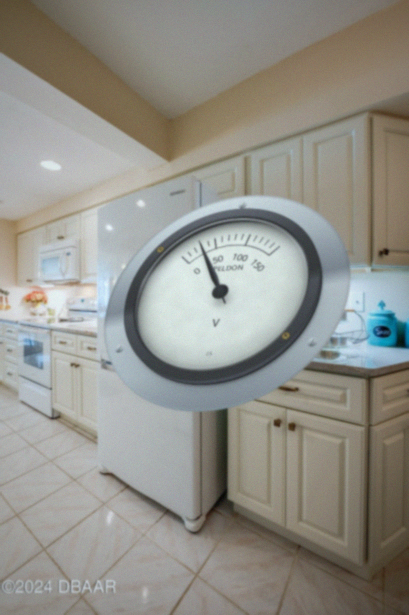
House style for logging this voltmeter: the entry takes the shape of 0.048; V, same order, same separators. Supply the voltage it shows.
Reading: 30; V
